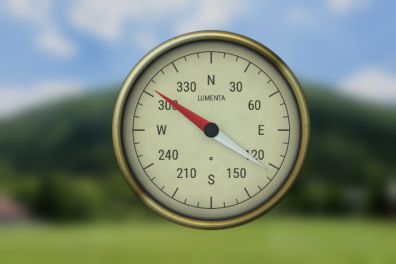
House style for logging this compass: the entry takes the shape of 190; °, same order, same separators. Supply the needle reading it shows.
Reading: 305; °
